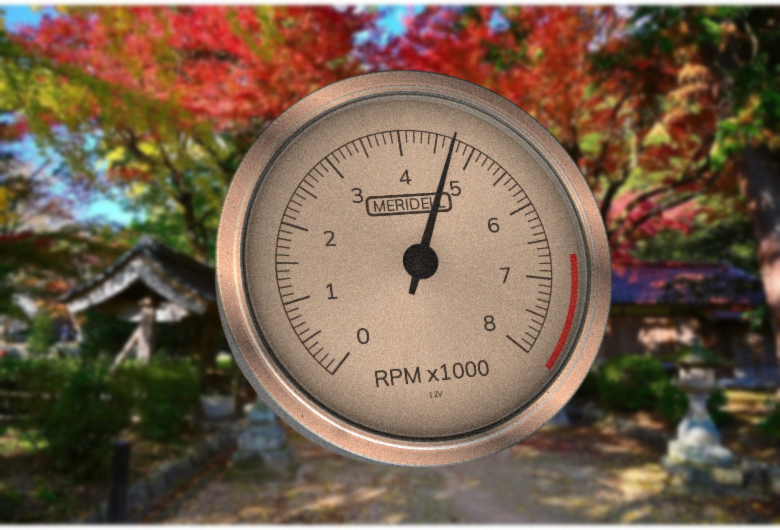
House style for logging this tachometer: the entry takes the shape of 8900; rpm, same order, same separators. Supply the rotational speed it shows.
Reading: 4700; rpm
